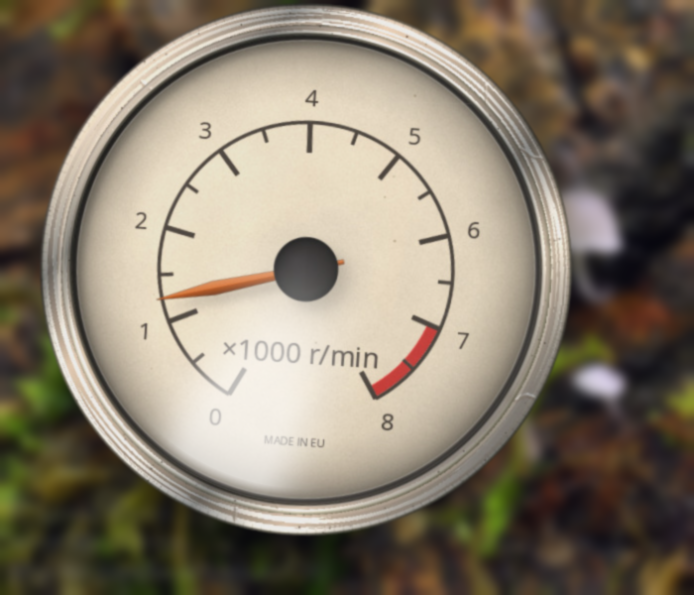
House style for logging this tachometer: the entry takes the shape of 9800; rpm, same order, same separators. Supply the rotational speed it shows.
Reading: 1250; rpm
